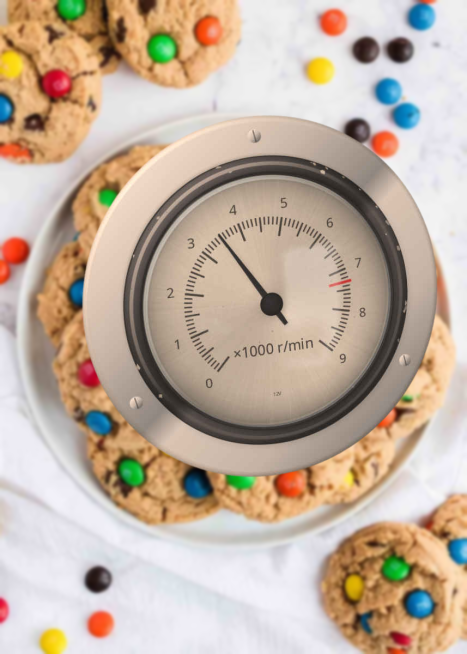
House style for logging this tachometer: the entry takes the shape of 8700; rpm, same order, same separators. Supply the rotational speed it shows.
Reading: 3500; rpm
